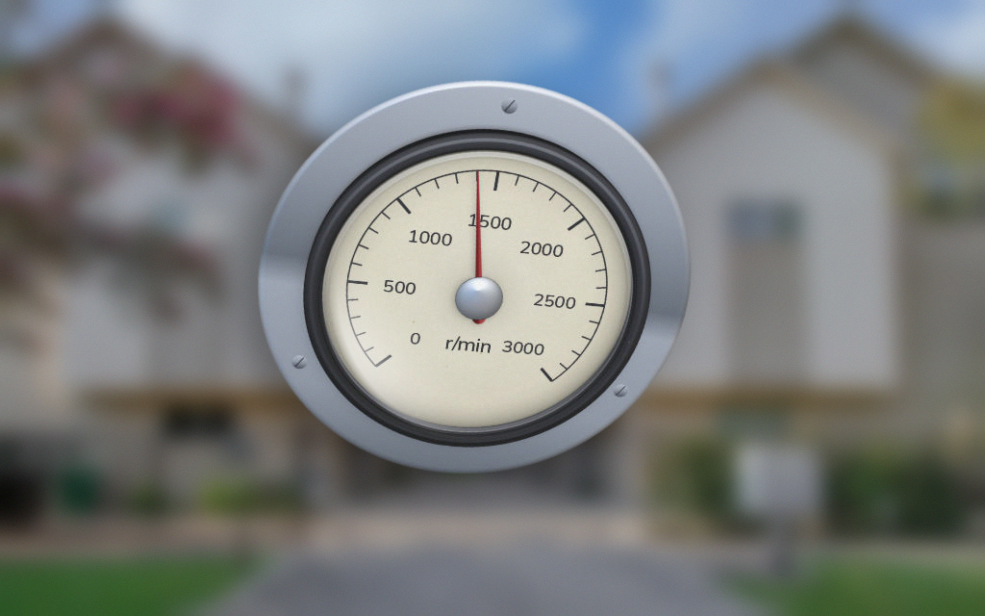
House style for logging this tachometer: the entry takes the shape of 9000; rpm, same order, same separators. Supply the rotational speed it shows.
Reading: 1400; rpm
